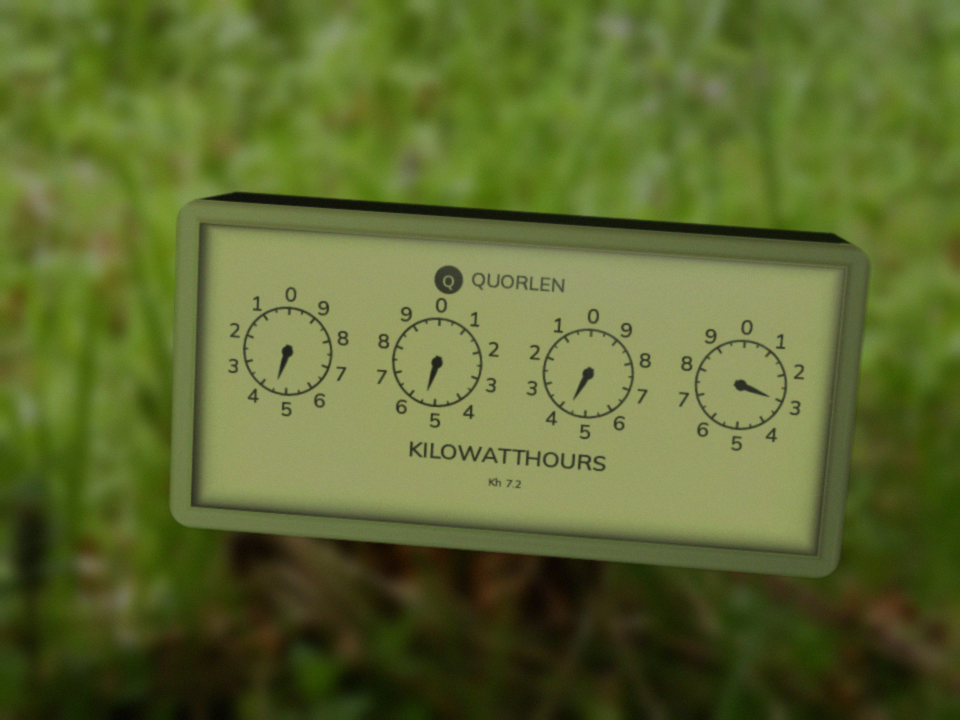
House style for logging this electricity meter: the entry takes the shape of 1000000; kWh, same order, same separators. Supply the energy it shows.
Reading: 4543; kWh
